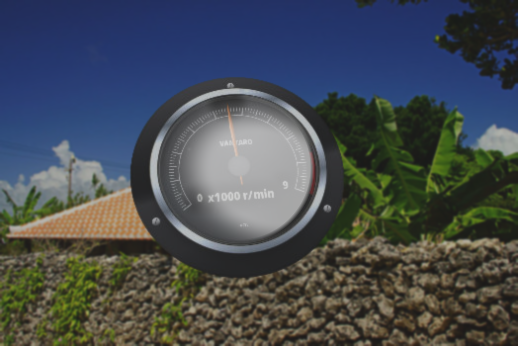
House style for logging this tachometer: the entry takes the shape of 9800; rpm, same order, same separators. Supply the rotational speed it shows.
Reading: 4500; rpm
